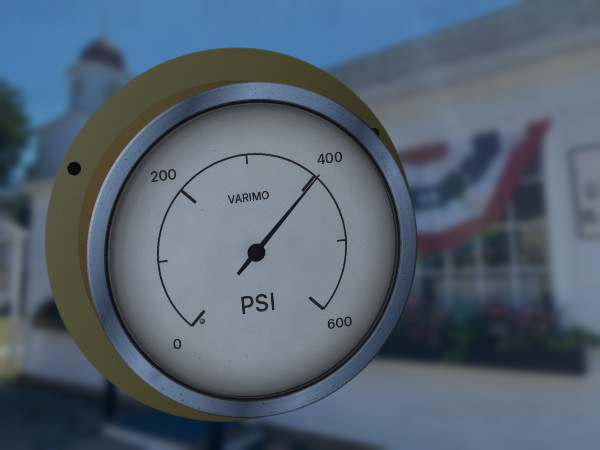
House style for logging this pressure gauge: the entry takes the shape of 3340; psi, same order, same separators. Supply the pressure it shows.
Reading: 400; psi
